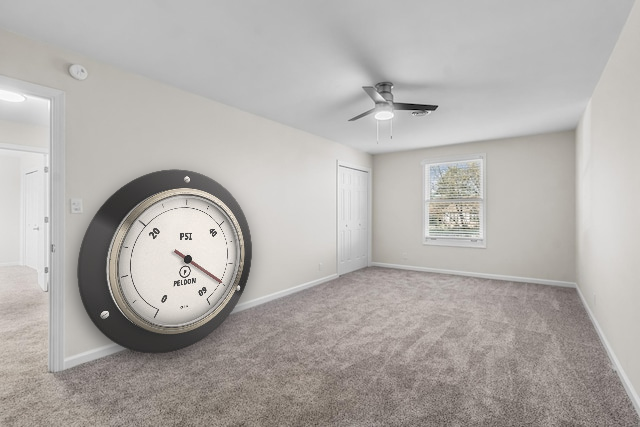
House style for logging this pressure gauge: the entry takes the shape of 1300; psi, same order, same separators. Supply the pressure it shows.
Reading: 55; psi
